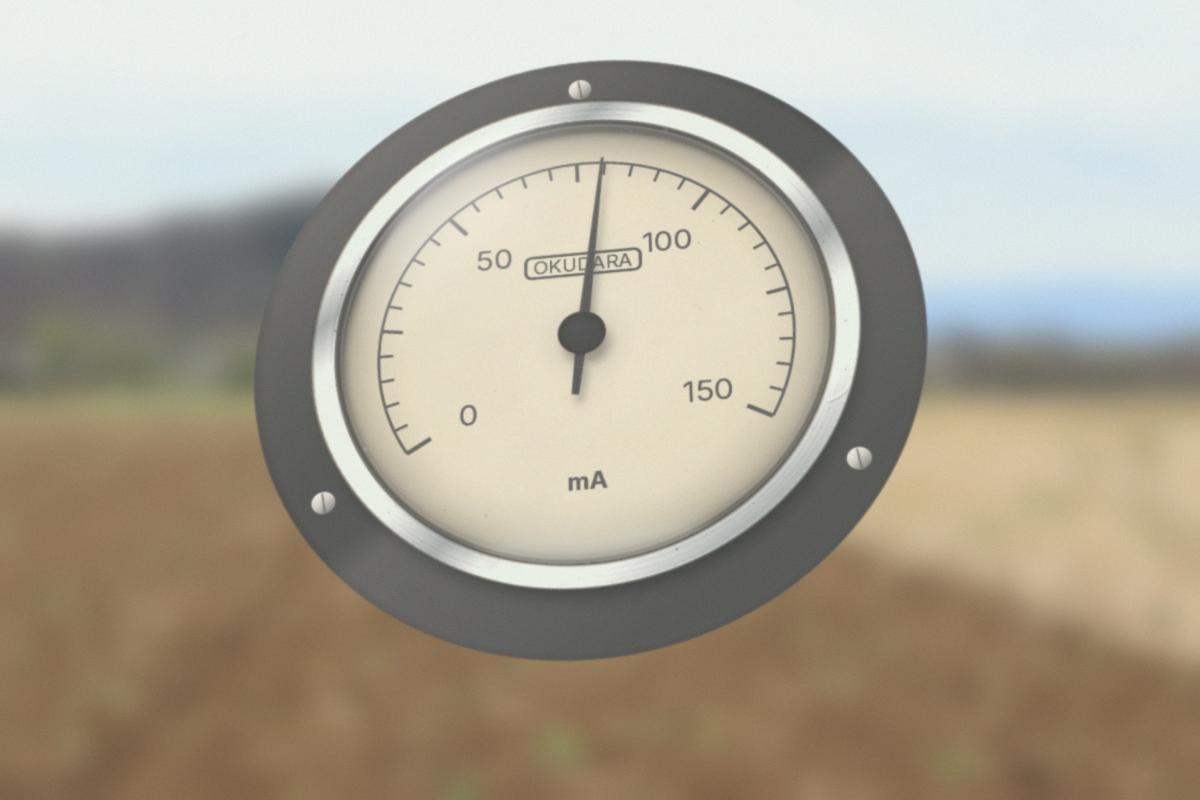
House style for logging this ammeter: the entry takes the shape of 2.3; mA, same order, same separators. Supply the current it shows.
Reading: 80; mA
